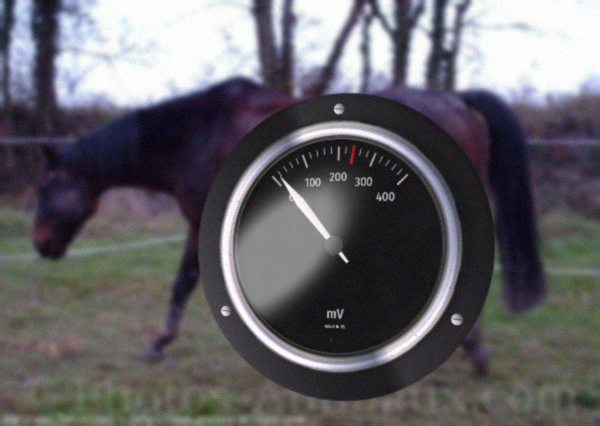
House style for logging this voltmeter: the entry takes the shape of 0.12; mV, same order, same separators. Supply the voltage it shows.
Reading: 20; mV
